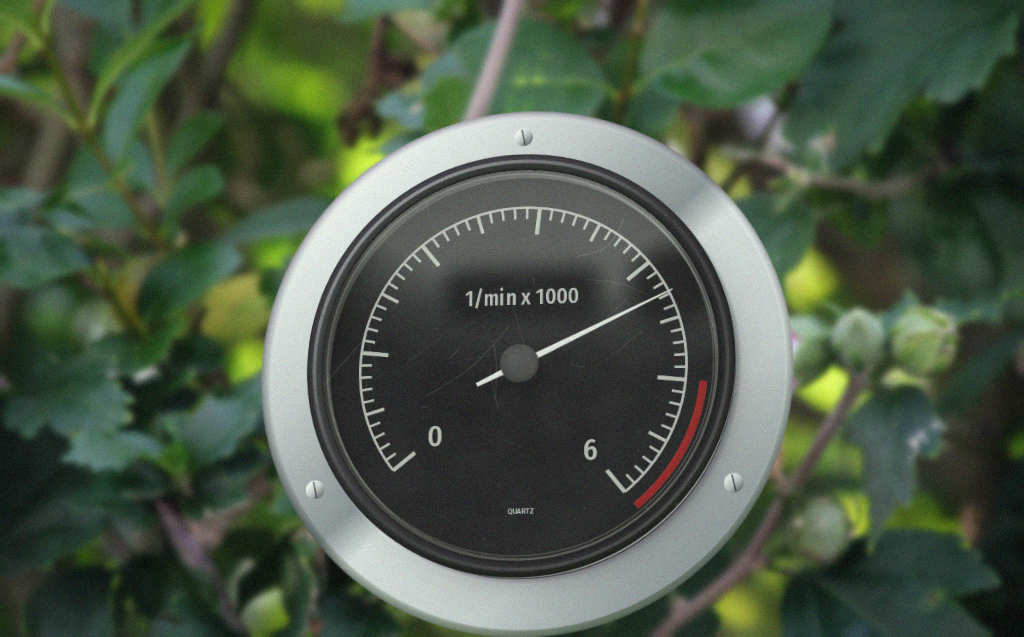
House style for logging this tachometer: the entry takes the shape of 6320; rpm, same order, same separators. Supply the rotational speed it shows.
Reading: 4300; rpm
